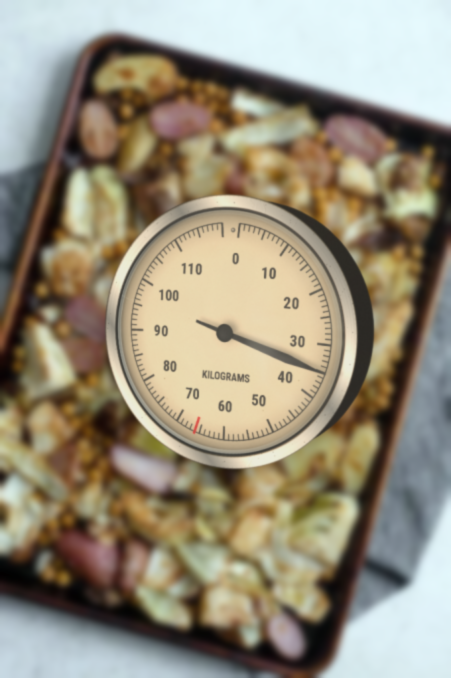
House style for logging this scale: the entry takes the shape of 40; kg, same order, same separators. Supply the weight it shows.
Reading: 35; kg
